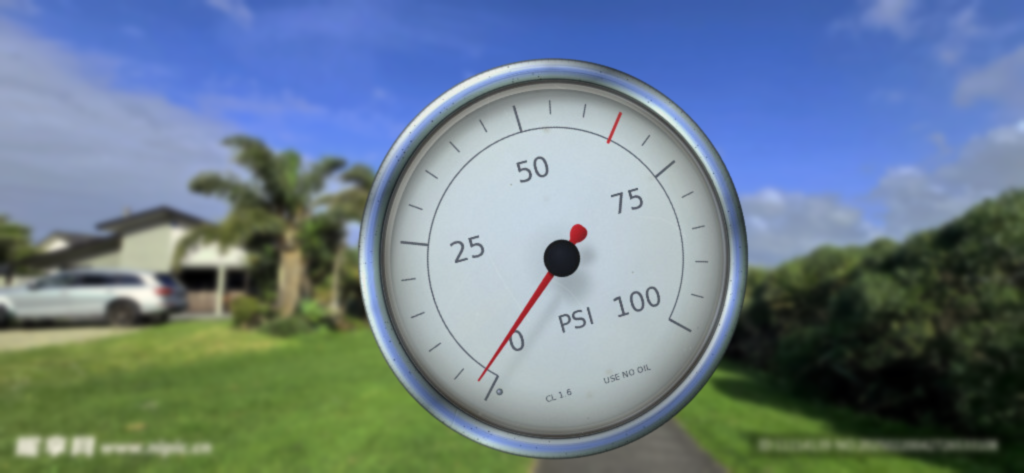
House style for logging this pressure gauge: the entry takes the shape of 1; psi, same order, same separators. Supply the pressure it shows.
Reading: 2.5; psi
